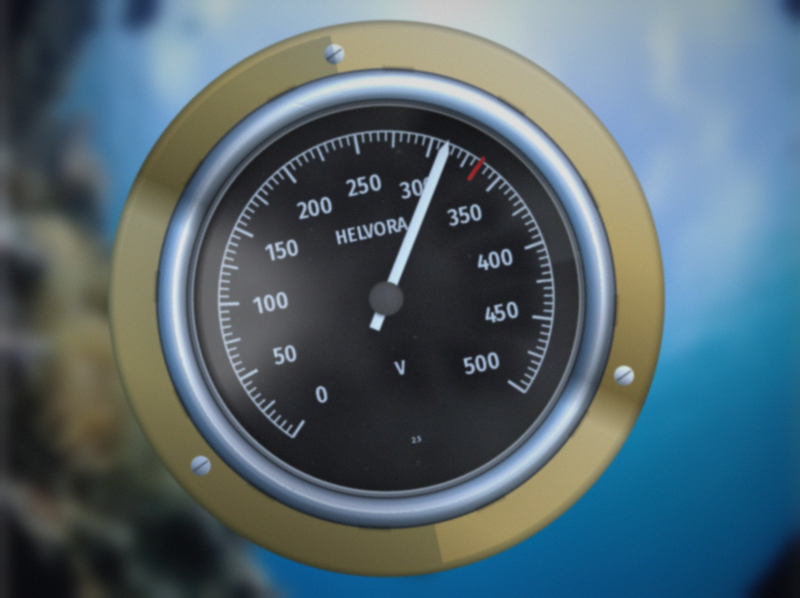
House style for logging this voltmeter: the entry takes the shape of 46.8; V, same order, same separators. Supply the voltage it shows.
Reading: 310; V
